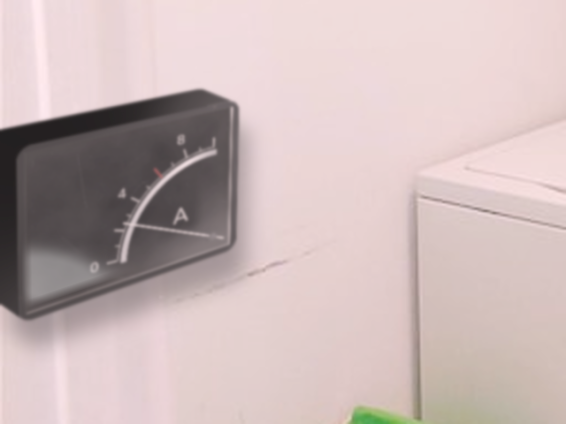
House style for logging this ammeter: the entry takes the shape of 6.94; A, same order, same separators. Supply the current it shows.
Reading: 2.5; A
